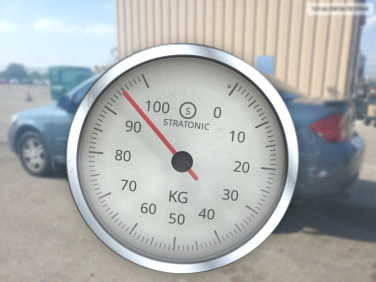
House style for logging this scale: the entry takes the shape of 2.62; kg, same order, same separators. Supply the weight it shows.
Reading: 95; kg
